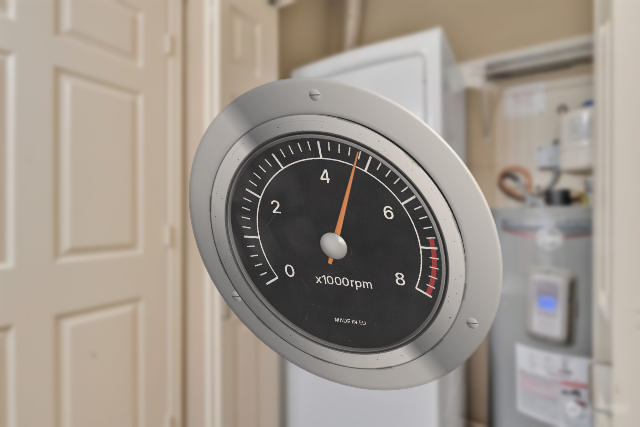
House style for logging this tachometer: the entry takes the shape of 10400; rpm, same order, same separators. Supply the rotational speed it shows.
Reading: 4800; rpm
